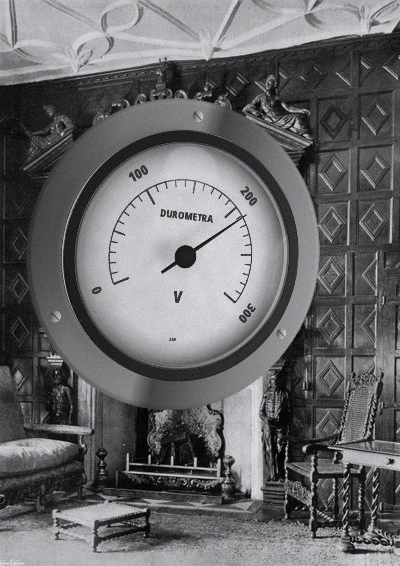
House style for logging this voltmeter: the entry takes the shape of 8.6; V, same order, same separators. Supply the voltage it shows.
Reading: 210; V
